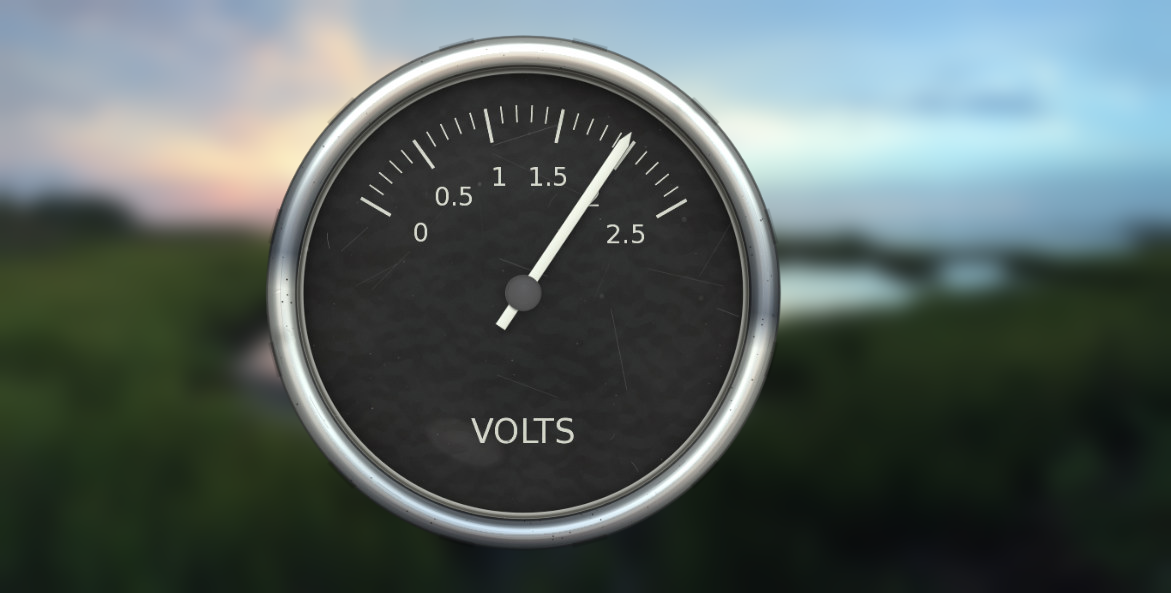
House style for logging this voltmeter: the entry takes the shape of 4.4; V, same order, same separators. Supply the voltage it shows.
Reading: 1.95; V
